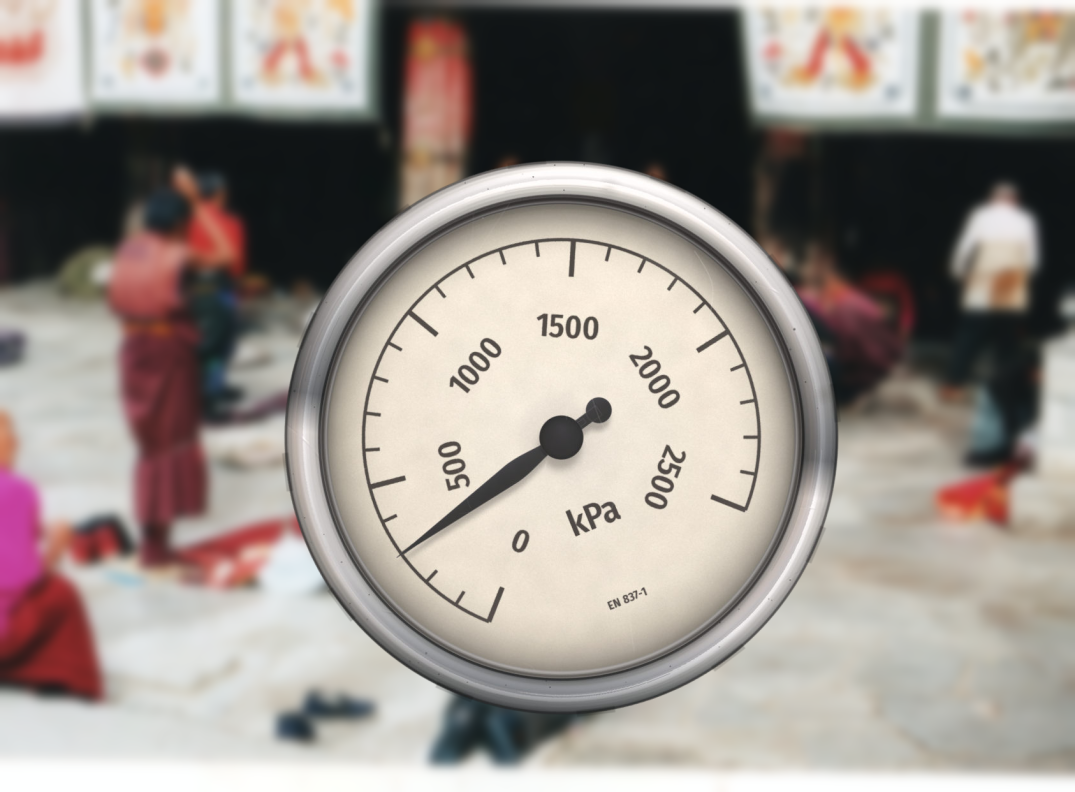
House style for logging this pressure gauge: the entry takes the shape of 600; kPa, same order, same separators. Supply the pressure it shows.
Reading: 300; kPa
